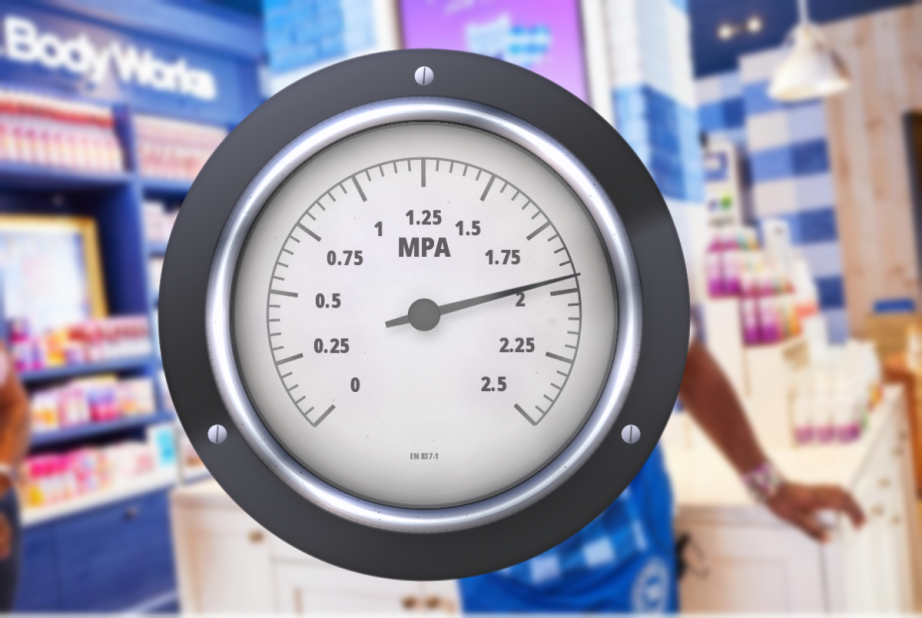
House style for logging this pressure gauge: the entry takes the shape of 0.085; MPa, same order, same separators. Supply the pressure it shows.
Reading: 1.95; MPa
